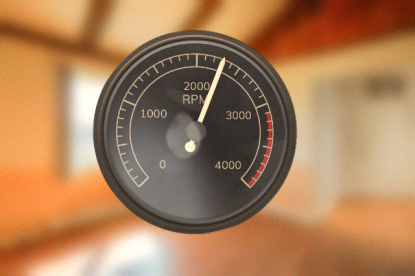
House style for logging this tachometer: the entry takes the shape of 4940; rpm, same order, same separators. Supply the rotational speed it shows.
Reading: 2300; rpm
